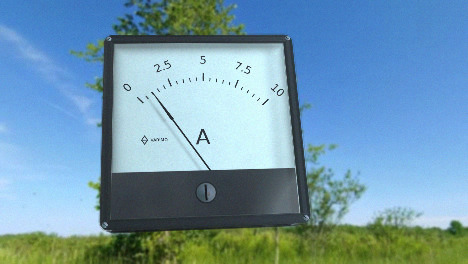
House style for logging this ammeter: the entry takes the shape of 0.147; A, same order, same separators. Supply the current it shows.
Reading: 1; A
